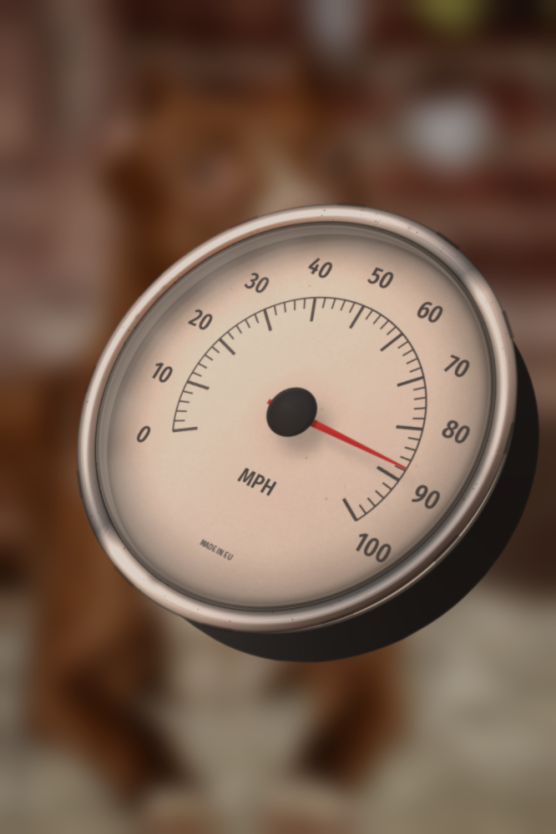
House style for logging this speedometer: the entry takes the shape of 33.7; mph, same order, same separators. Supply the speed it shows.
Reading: 88; mph
